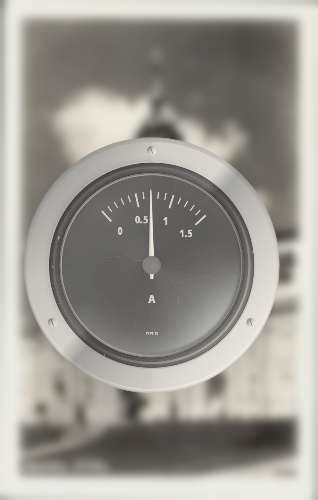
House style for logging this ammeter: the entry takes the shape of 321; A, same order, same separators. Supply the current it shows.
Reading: 0.7; A
